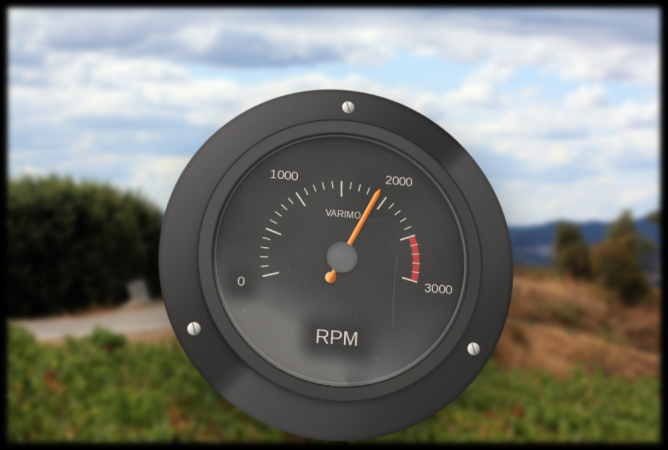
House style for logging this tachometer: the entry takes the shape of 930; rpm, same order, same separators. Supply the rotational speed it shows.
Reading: 1900; rpm
